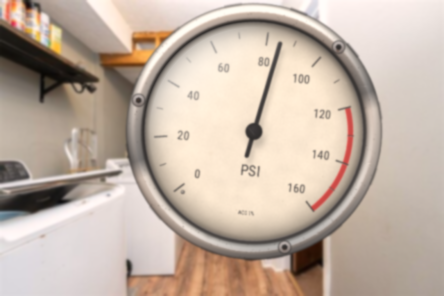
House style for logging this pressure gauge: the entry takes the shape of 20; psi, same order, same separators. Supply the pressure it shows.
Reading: 85; psi
